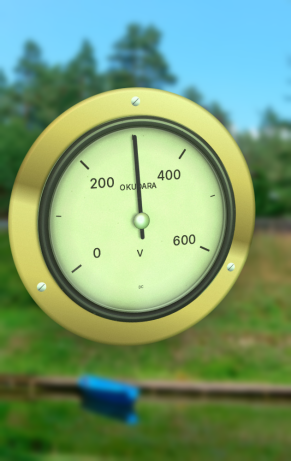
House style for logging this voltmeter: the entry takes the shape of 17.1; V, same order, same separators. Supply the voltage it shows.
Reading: 300; V
